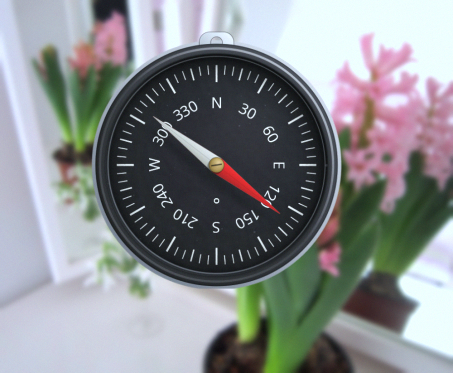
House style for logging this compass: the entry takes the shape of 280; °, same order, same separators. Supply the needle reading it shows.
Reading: 127.5; °
